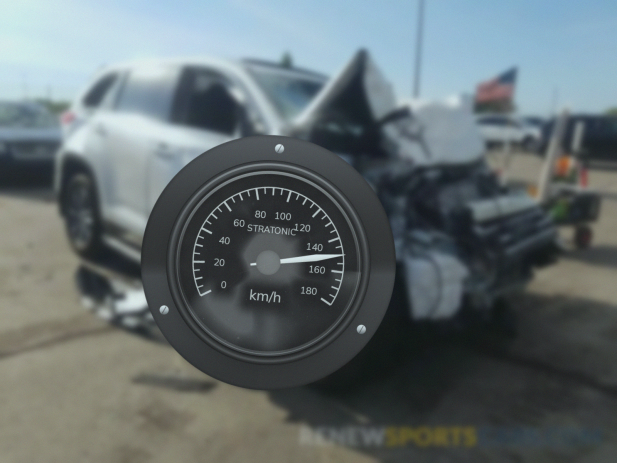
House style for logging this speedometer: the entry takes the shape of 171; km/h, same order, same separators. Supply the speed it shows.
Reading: 150; km/h
